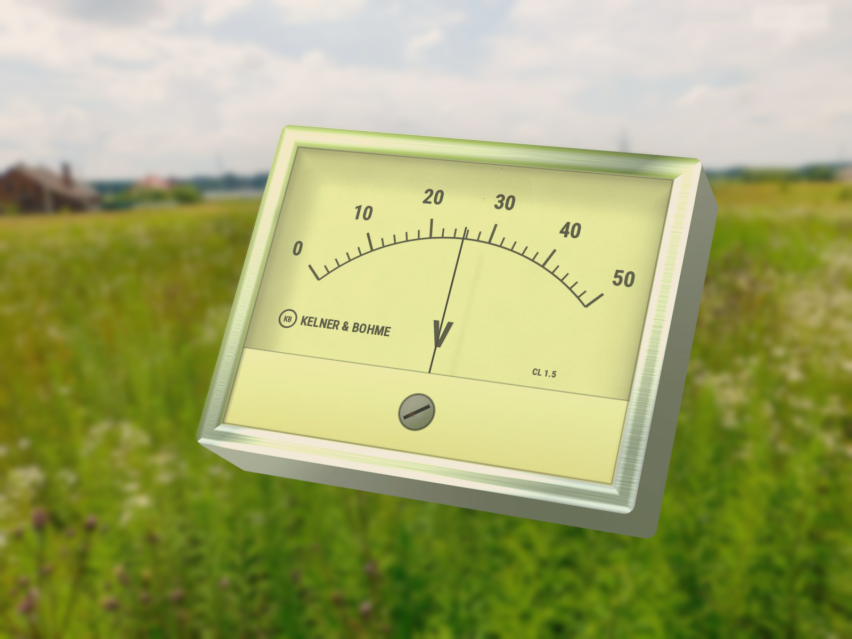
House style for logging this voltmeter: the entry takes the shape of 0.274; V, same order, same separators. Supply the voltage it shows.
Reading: 26; V
